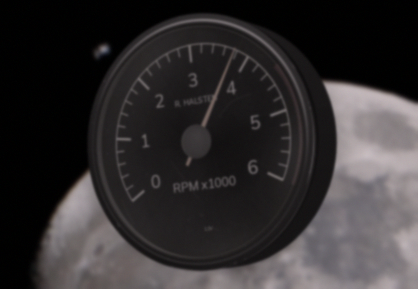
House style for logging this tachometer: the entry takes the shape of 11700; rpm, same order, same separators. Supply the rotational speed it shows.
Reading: 3800; rpm
